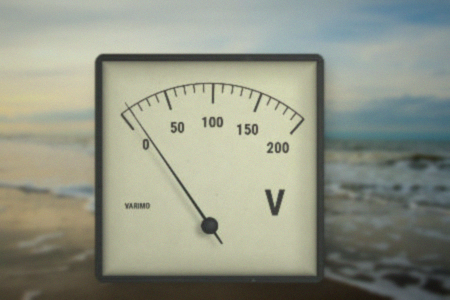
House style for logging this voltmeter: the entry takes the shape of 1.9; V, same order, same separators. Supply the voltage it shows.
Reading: 10; V
